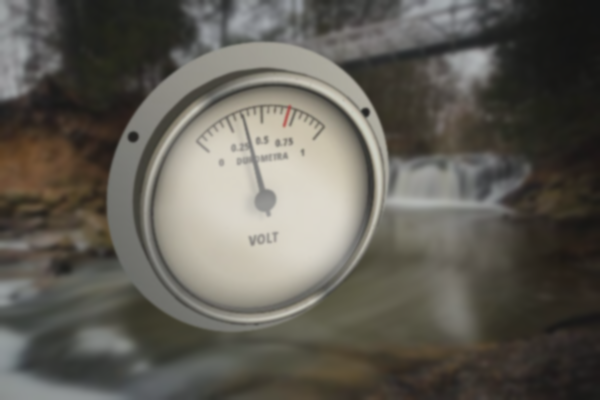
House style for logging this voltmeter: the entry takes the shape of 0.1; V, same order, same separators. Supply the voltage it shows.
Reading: 0.35; V
